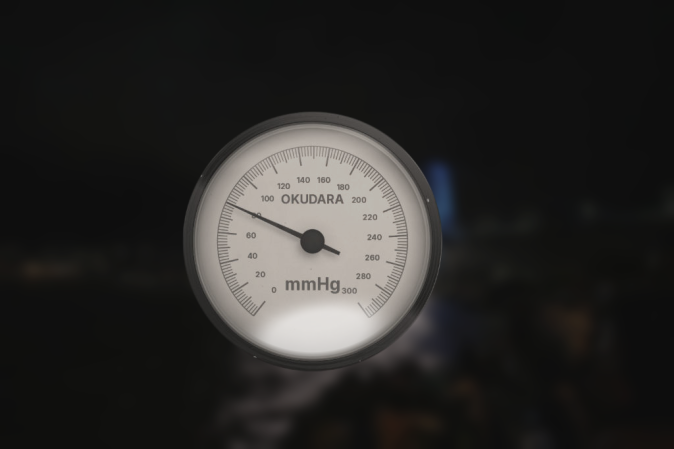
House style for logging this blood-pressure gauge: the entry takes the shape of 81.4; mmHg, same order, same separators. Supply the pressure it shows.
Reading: 80; mmHg
